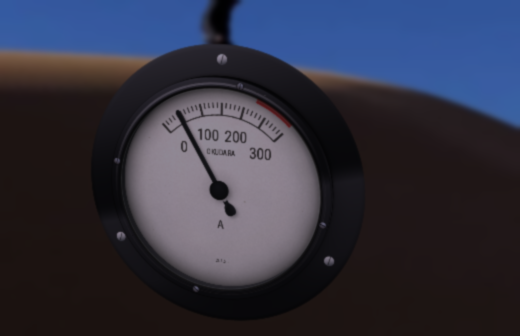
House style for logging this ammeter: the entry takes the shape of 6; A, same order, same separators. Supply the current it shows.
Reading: 50; A
